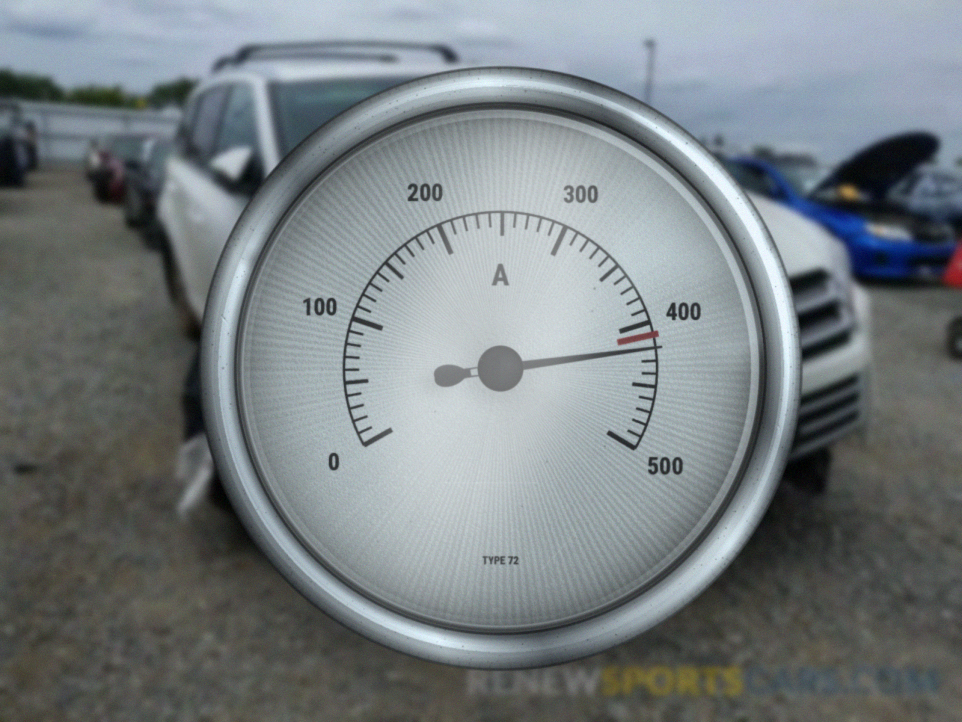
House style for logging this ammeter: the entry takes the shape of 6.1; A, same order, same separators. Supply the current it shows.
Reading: 420; A
